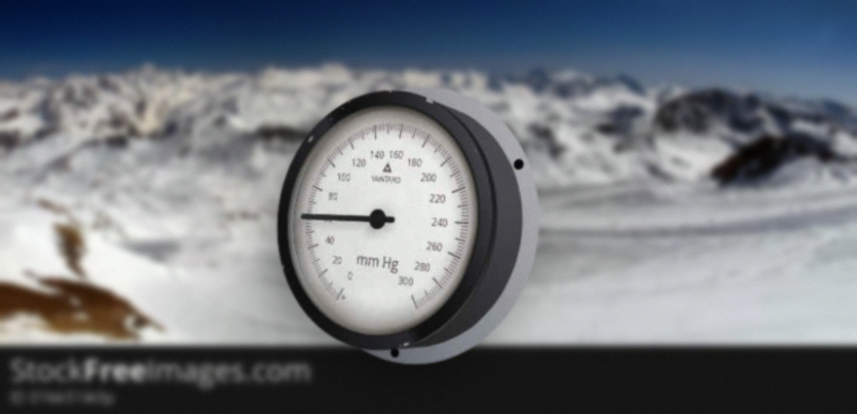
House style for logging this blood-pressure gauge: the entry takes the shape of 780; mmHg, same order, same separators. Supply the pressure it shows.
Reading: 60; mmHg
